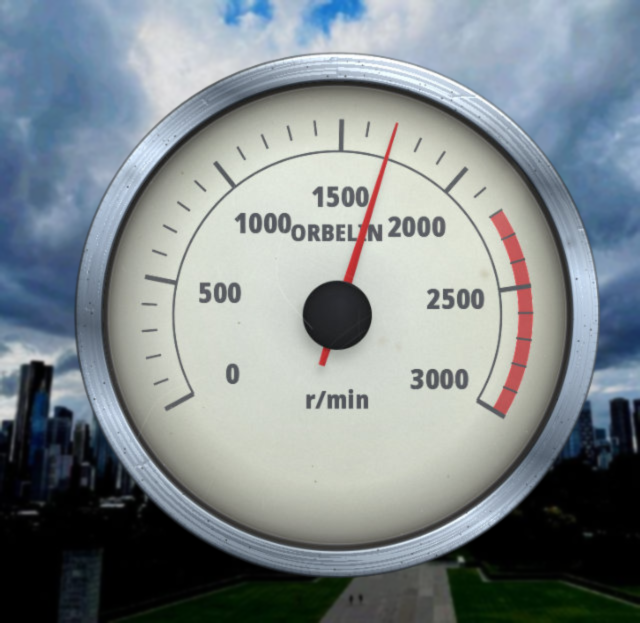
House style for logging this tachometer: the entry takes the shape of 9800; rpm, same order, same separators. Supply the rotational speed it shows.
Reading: 1700; rpm
